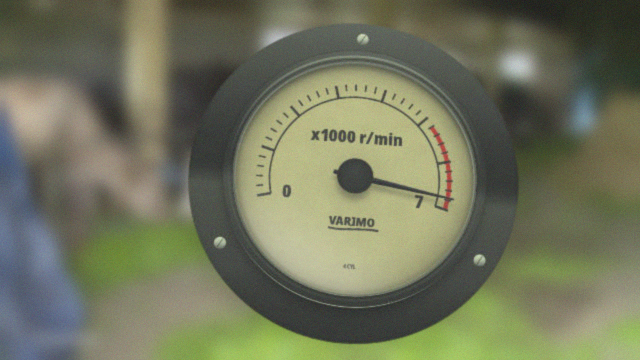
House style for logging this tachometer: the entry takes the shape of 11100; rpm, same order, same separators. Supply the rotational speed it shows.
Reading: 6800; rpm
